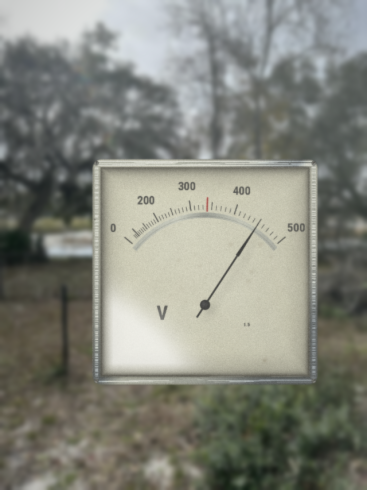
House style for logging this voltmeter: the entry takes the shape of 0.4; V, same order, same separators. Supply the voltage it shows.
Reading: 450; V
